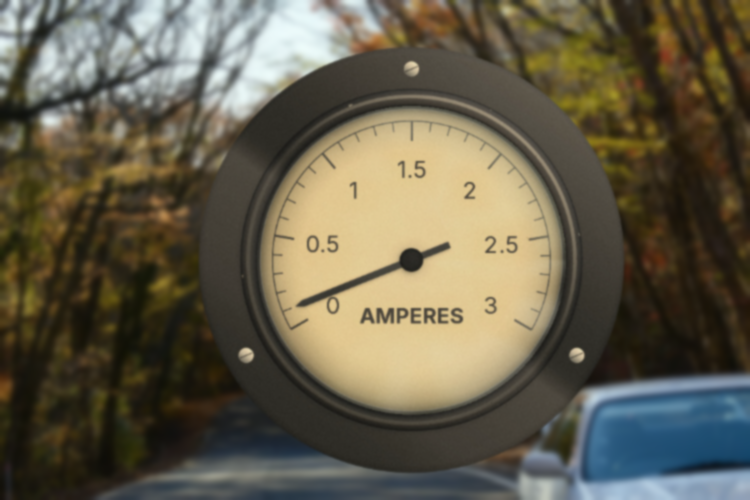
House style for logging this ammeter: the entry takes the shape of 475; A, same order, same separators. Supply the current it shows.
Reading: 0.1; A
